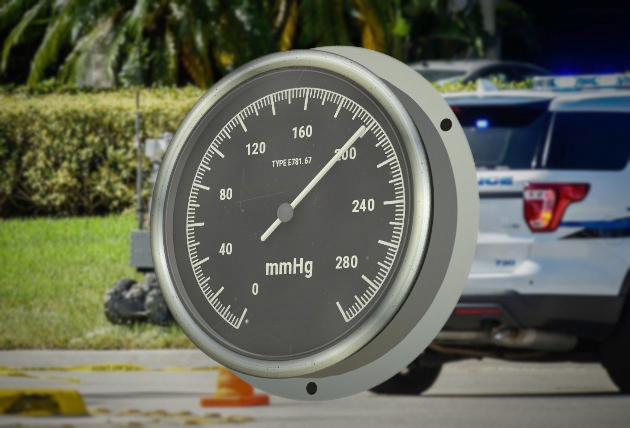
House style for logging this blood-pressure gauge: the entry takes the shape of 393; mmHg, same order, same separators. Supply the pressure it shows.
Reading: 200; mmHg
